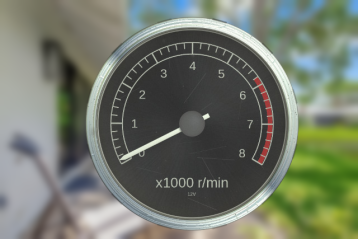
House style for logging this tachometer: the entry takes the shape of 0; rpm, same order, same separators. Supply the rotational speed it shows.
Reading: 100; rpm
